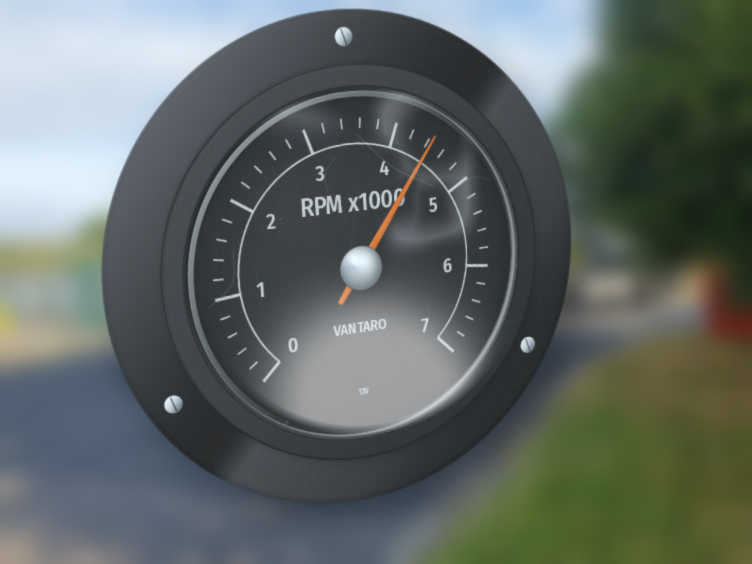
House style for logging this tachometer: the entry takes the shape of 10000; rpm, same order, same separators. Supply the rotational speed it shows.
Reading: 4400; rpm
